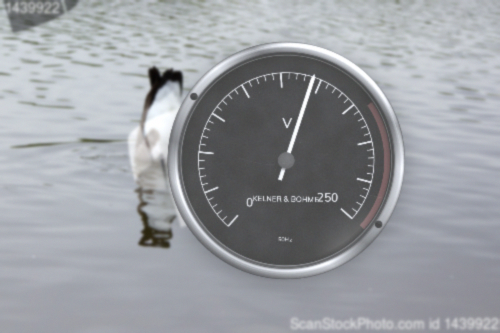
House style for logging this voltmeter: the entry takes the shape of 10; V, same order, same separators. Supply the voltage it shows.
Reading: 145; V
